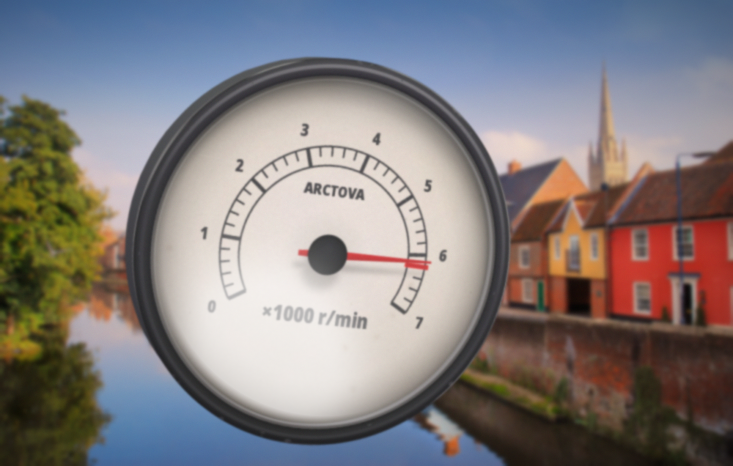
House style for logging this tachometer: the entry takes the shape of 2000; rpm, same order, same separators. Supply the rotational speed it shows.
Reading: 6100; rpm
